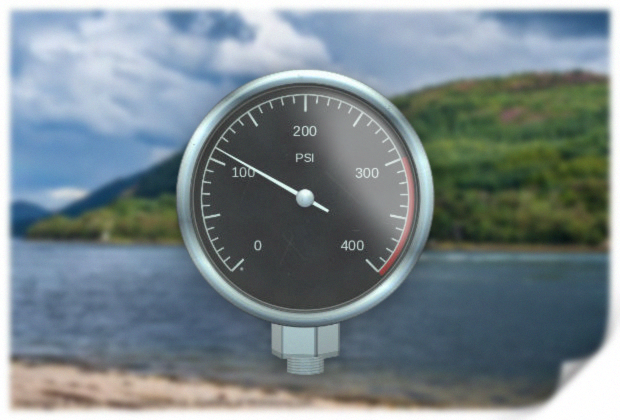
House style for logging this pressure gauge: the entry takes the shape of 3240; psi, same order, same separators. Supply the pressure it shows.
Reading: 110; psi
